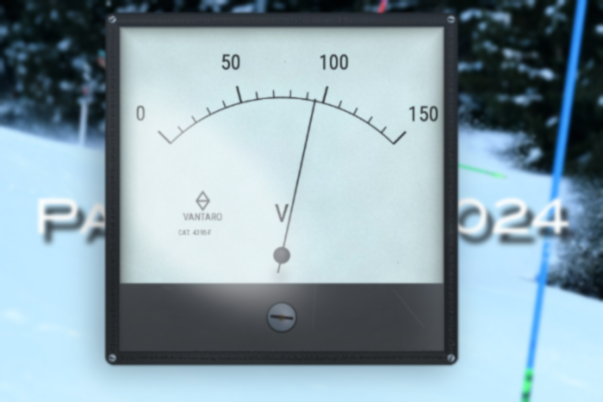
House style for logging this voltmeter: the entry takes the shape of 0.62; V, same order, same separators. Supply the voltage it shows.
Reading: 95; V
